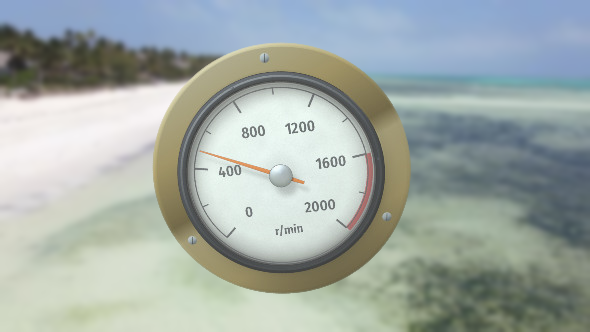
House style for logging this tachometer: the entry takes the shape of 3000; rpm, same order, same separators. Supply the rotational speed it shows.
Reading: 500; rpm
